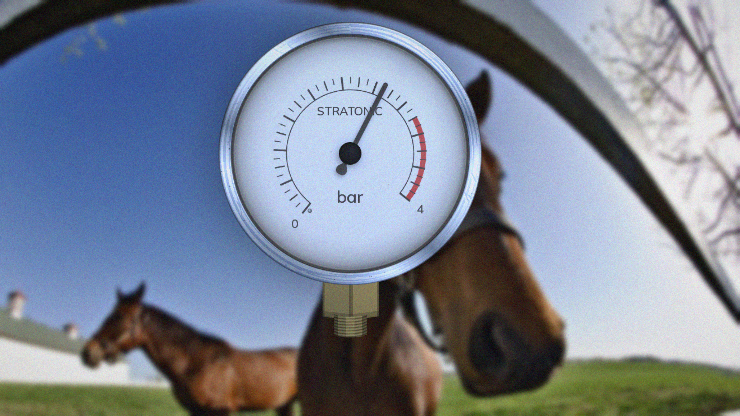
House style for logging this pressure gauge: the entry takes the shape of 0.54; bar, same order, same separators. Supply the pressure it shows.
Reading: 2.5; bar
